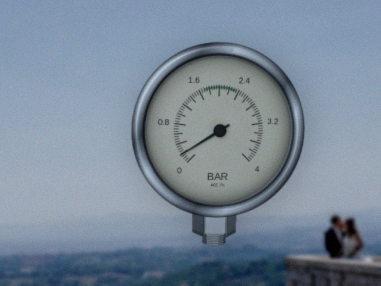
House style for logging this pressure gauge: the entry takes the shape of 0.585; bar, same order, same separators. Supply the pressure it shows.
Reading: 0.2; bar
